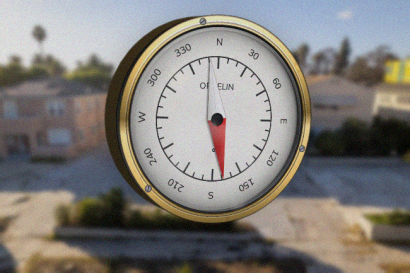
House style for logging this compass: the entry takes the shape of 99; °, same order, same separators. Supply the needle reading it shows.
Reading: 170; °
